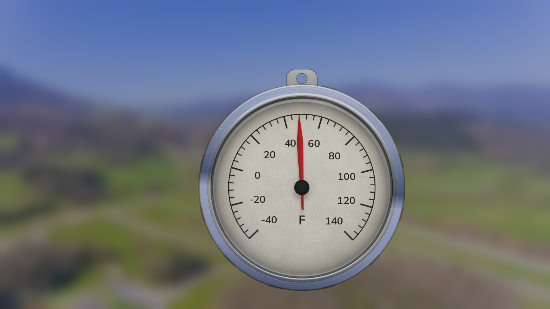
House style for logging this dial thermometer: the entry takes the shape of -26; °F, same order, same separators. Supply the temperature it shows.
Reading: 48; °F
